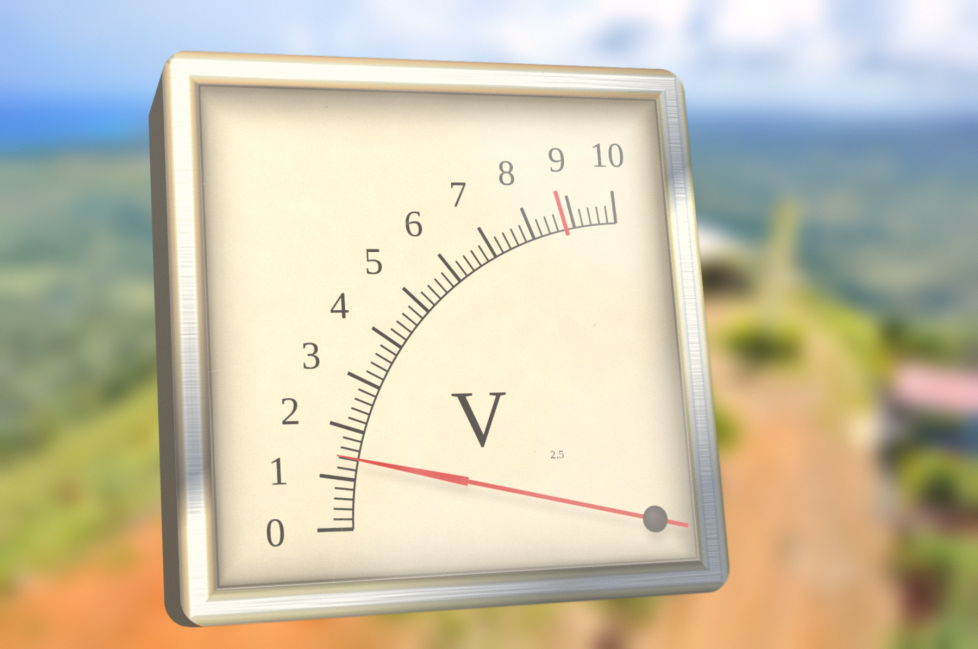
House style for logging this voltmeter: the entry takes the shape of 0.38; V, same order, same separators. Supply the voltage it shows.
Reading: 1.4; V
